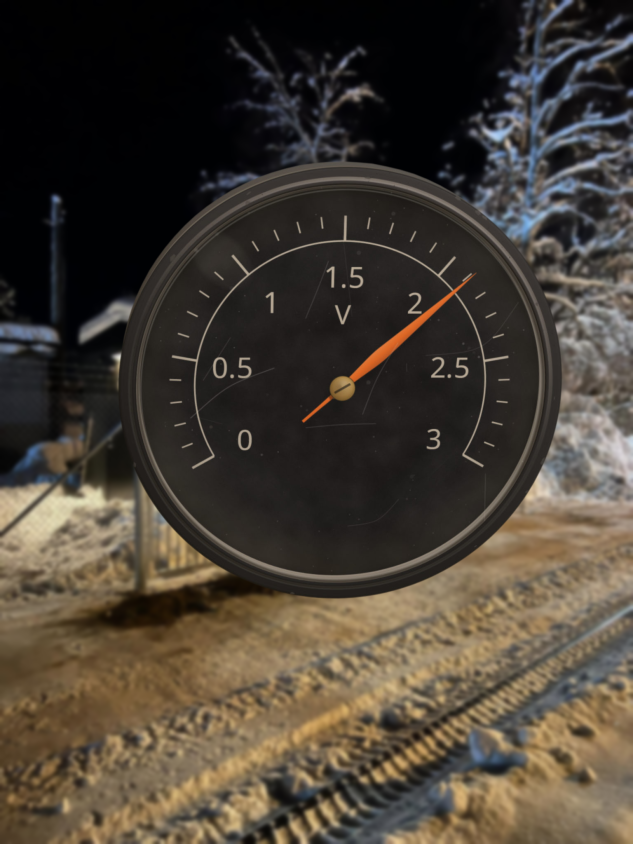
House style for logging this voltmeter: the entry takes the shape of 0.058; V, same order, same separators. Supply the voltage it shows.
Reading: 2.1; V
